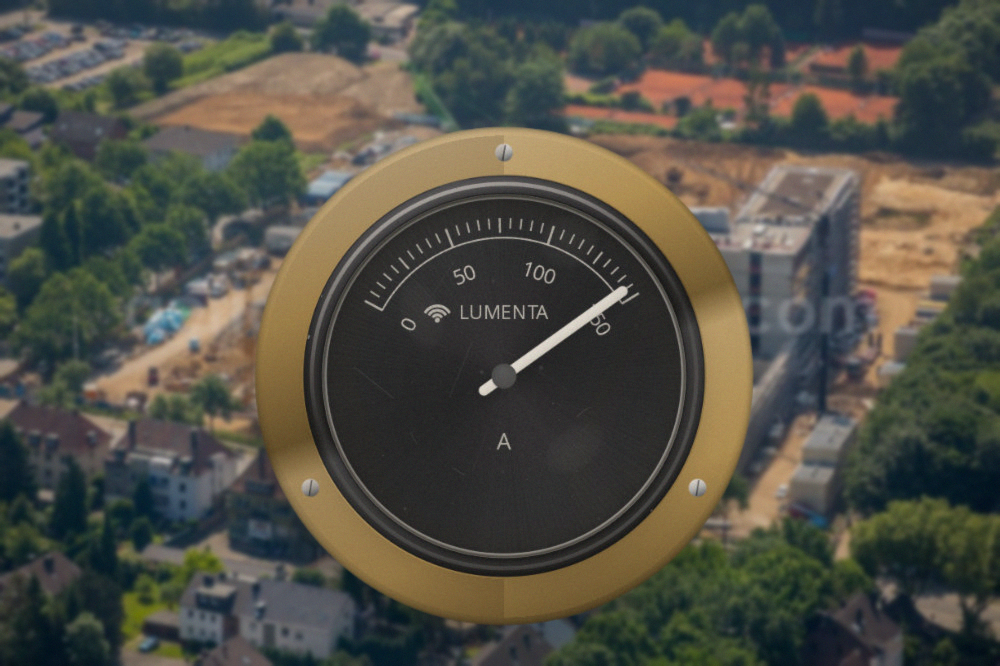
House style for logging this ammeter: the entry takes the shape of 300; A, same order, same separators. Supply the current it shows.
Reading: 145; A
